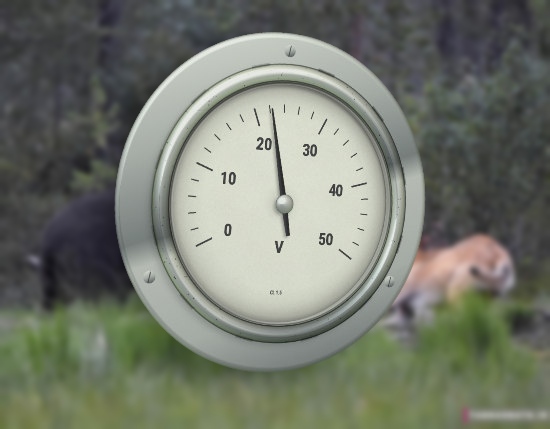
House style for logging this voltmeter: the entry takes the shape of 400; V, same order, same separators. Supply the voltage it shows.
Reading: 22; V
